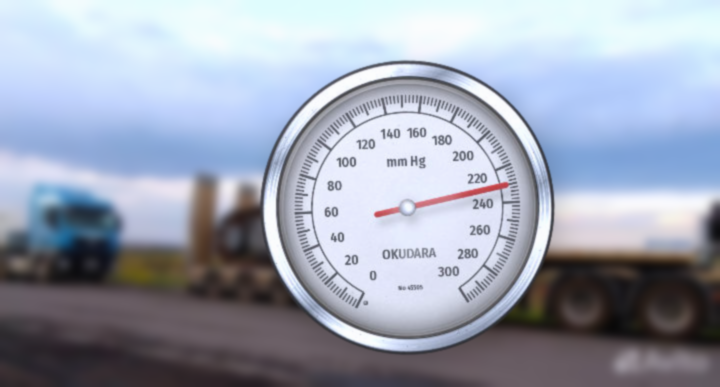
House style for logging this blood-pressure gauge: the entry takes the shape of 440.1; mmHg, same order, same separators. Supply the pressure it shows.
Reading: 230; mmHg
